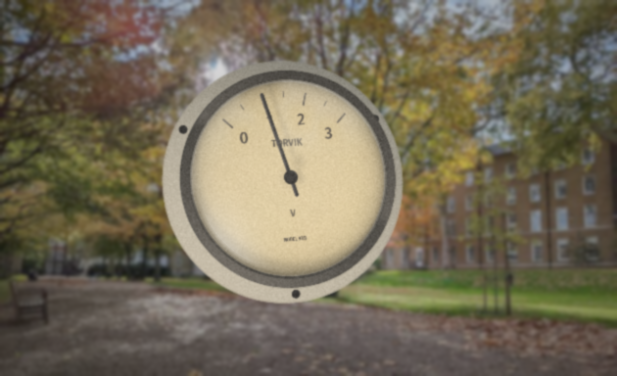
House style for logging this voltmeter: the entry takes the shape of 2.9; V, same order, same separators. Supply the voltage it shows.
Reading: 1; V
